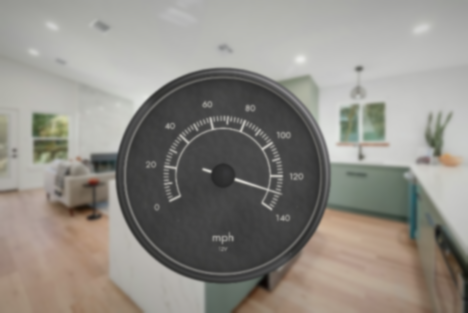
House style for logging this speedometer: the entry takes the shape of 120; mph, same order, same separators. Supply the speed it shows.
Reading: 130; mph
